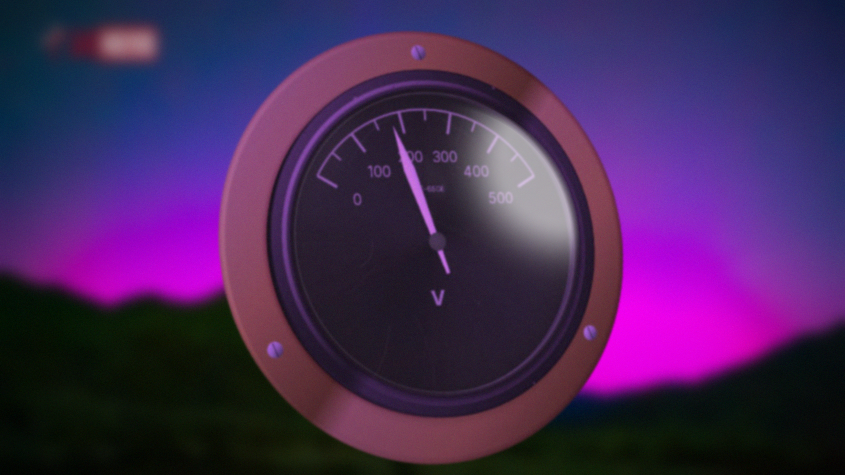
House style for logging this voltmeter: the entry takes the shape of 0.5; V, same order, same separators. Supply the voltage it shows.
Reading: 175; V
